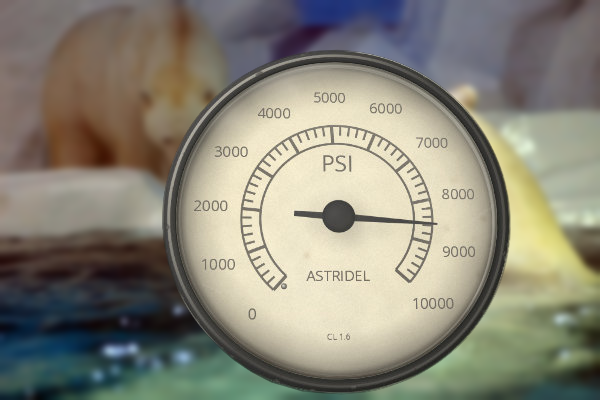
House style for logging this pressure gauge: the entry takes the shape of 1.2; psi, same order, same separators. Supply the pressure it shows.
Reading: 8600; psi
